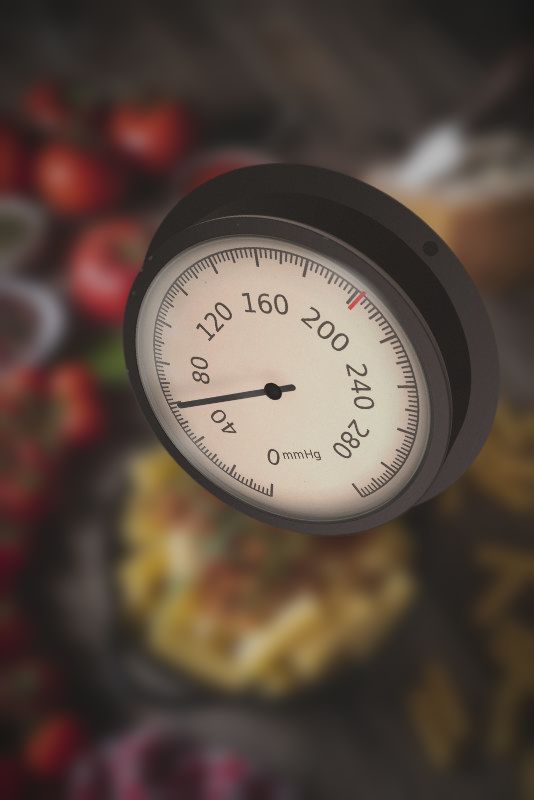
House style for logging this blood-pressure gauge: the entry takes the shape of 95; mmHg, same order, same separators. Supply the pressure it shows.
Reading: 60; mmHg
